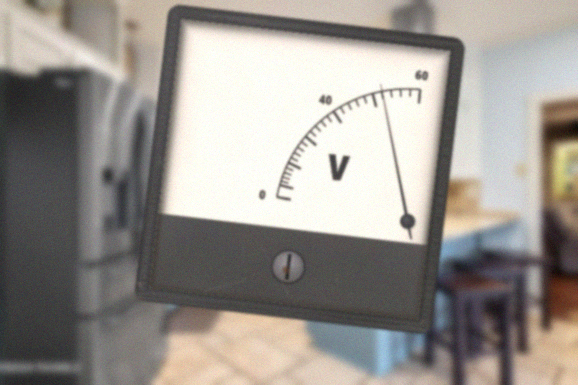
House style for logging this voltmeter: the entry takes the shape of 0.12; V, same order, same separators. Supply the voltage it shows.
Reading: 52; V
